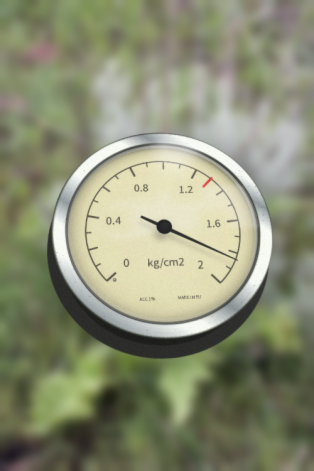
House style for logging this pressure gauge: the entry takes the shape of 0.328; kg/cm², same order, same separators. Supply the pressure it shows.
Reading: 1.85; kg/cm²
